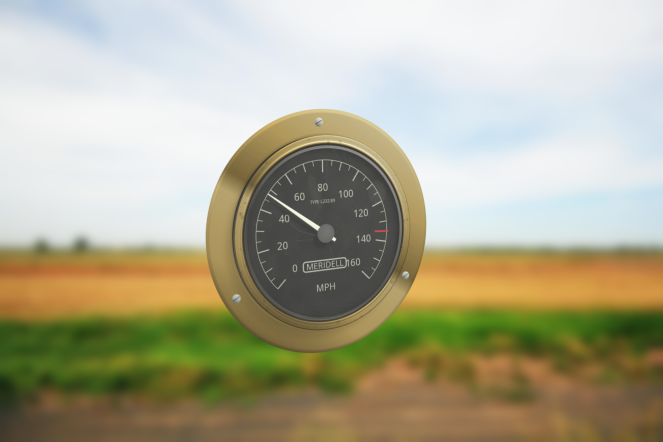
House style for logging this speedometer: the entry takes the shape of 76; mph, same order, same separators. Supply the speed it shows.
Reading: 47.5; mph
